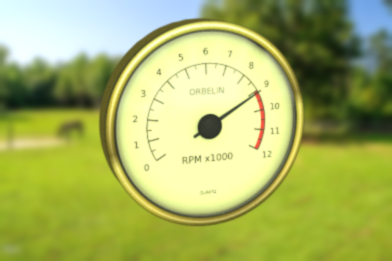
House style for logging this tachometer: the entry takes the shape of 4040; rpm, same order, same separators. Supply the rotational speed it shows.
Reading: 9000; rpm
